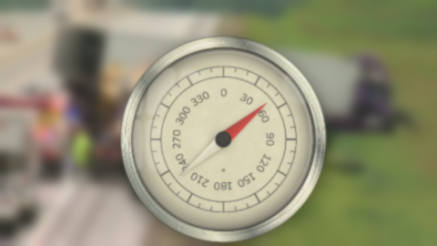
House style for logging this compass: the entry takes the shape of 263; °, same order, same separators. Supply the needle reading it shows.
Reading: 50; °
